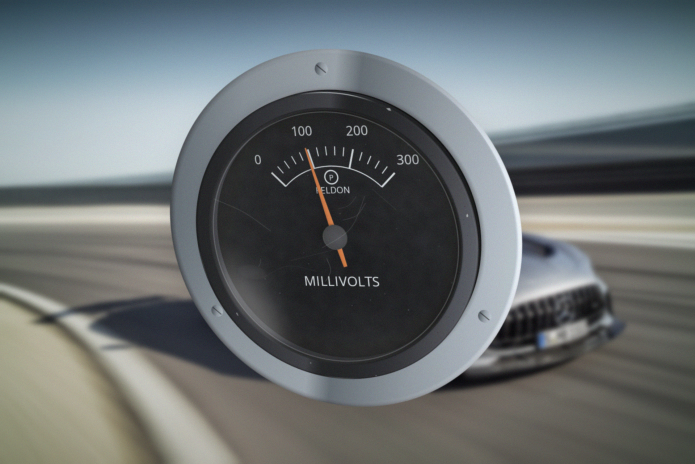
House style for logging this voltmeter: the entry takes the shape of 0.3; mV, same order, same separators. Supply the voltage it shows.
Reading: 100; mV
